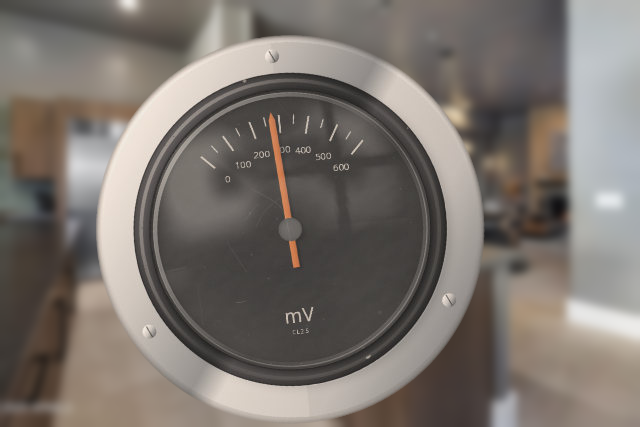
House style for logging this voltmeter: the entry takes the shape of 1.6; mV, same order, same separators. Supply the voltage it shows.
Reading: 275; mV
